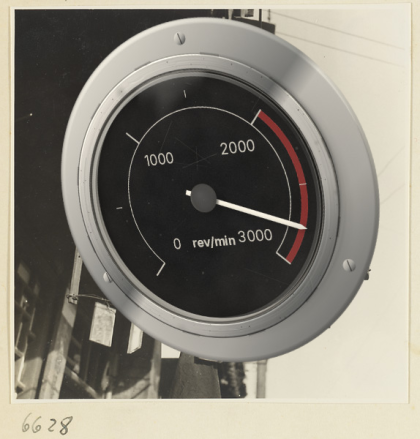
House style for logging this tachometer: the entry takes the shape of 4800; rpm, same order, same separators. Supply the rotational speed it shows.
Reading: 2750; rpm
